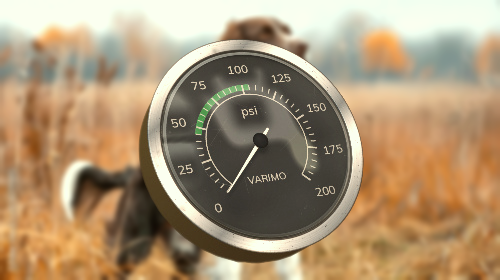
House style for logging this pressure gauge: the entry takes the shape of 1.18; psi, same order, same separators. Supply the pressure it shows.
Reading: 0; psi
